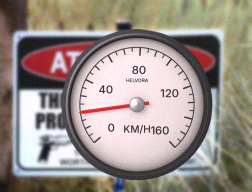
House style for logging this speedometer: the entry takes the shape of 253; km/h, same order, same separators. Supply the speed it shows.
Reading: 20; km/h
